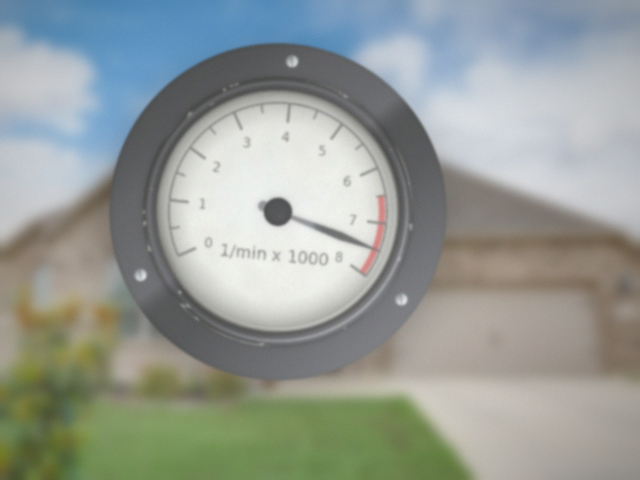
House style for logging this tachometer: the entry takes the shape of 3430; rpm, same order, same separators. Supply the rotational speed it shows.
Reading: 7500; rpm
